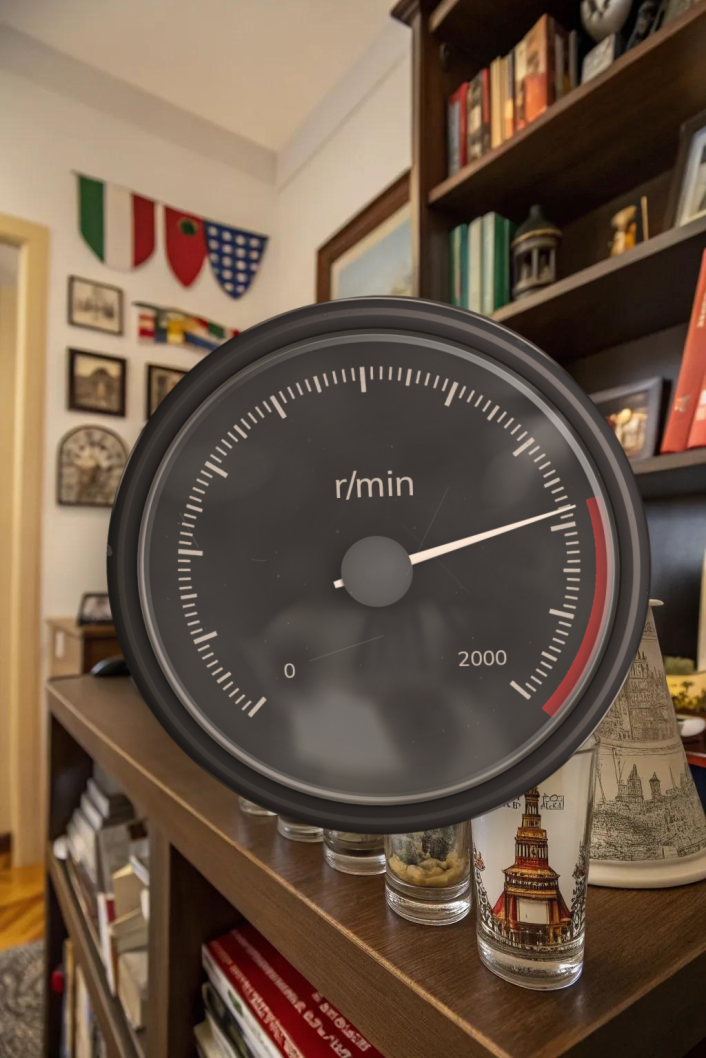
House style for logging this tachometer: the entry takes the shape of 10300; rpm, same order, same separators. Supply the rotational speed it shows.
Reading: 1560; rpm
